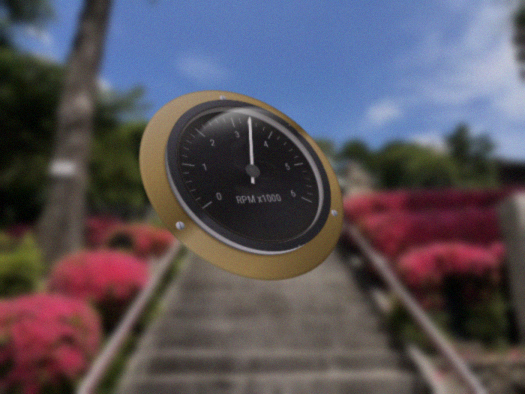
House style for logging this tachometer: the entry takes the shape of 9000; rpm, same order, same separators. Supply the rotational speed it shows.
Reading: 3400; rpm
